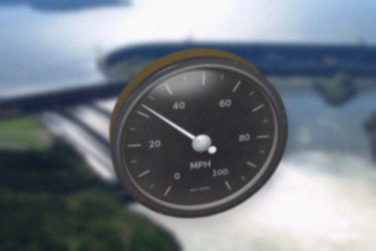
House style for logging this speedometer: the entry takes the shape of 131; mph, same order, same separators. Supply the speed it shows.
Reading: 32.5; mph
